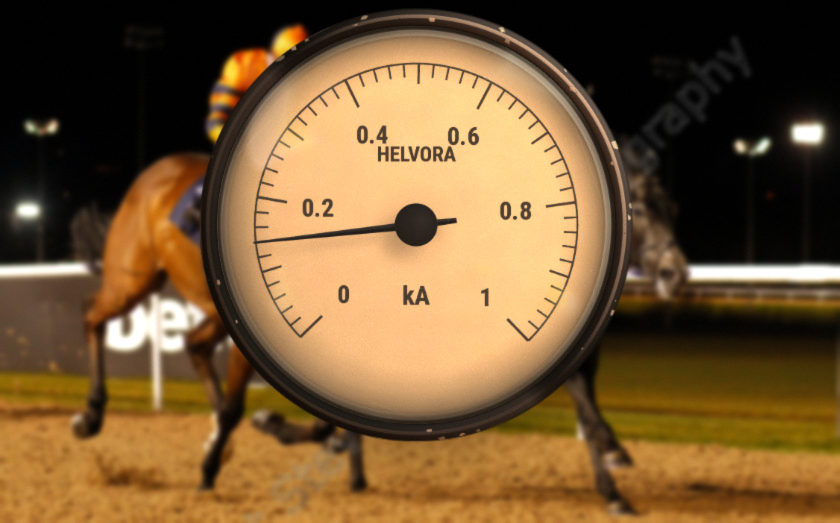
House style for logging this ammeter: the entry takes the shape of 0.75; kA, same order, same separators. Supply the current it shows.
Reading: 0.14; kA
